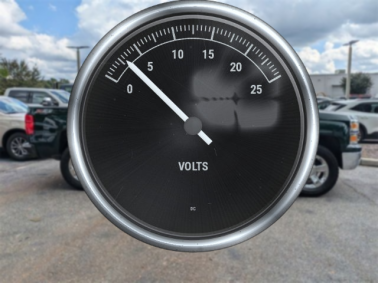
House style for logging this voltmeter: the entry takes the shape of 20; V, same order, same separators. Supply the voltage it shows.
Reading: 3; V
